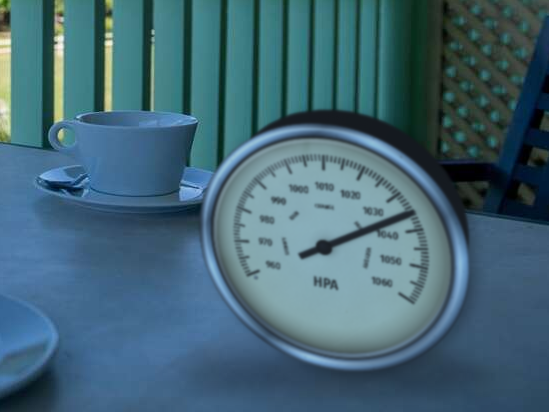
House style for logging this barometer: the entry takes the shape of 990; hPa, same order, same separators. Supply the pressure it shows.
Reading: 1035; hPa
